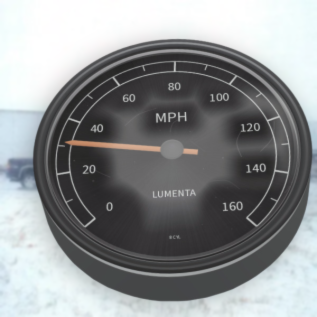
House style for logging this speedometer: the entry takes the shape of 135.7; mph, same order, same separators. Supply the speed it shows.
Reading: 30; mph
